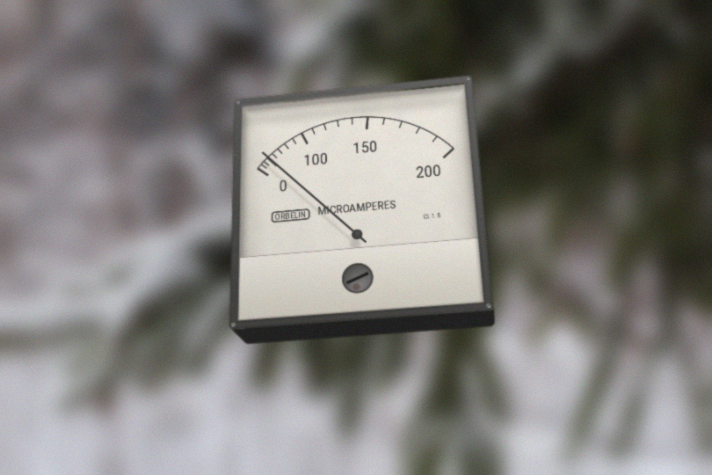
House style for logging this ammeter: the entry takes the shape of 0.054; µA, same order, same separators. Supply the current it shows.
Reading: 50; µA
